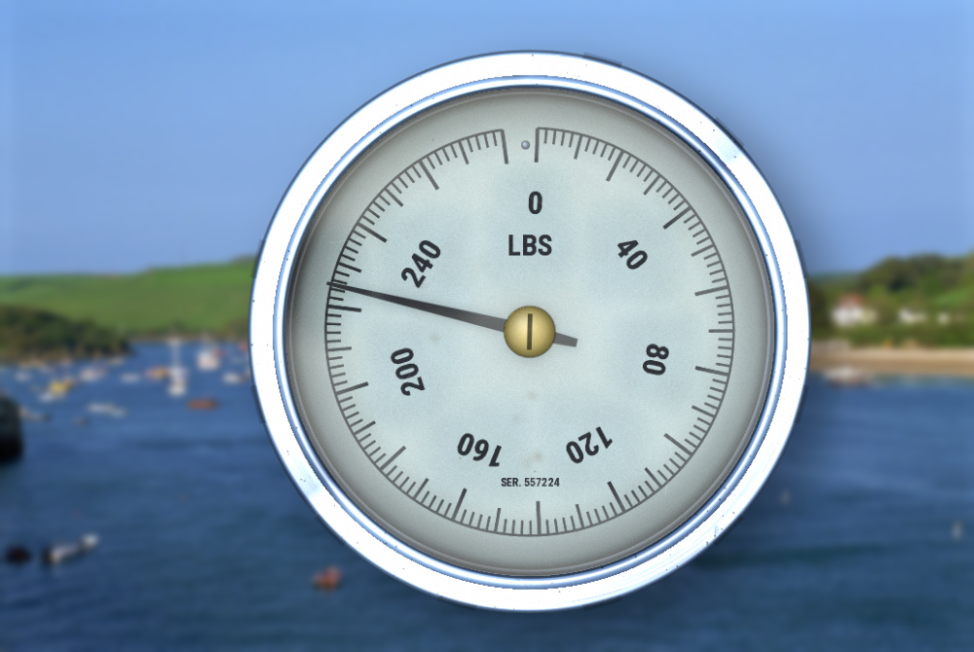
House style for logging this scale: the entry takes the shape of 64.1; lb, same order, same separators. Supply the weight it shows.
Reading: 225; lb
